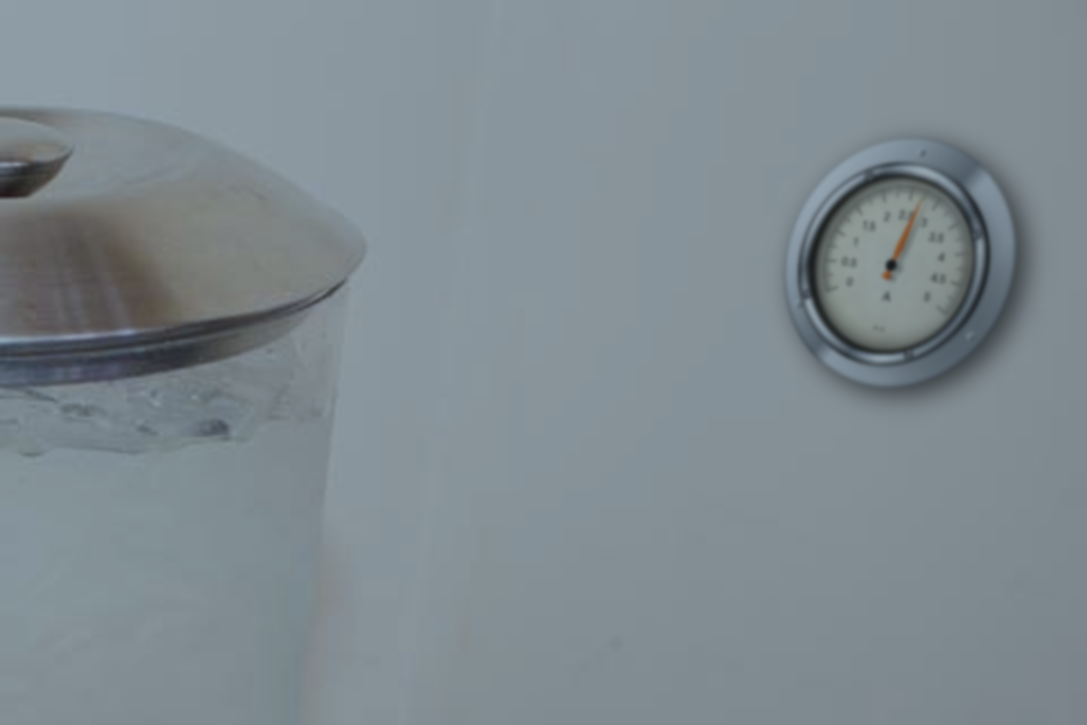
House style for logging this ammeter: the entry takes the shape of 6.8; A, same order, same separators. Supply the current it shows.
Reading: 2.75; A
